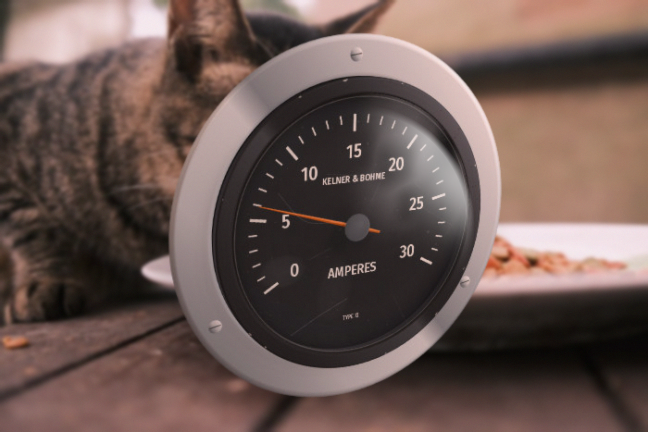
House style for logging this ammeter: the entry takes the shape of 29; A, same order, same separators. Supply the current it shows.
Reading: 6; A
